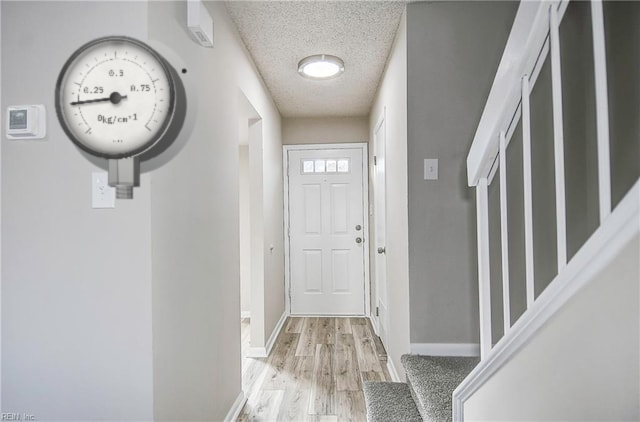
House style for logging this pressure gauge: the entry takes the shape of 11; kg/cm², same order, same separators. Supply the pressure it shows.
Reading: 0.15; kg/cm²
